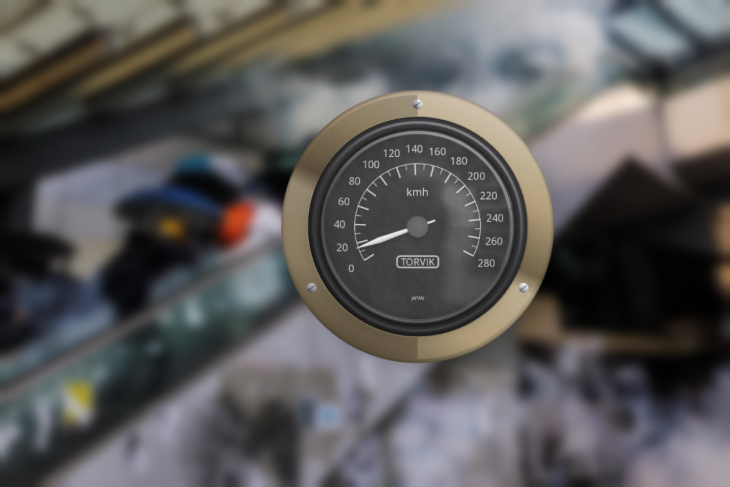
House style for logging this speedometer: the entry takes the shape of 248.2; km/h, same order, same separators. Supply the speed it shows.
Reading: 15; km/h
